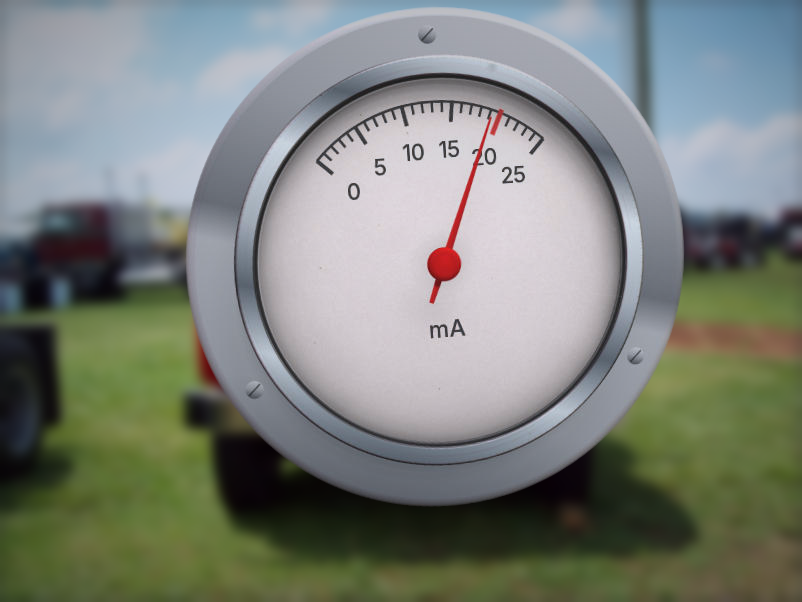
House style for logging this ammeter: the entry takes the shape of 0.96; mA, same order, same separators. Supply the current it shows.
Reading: 19; mA
